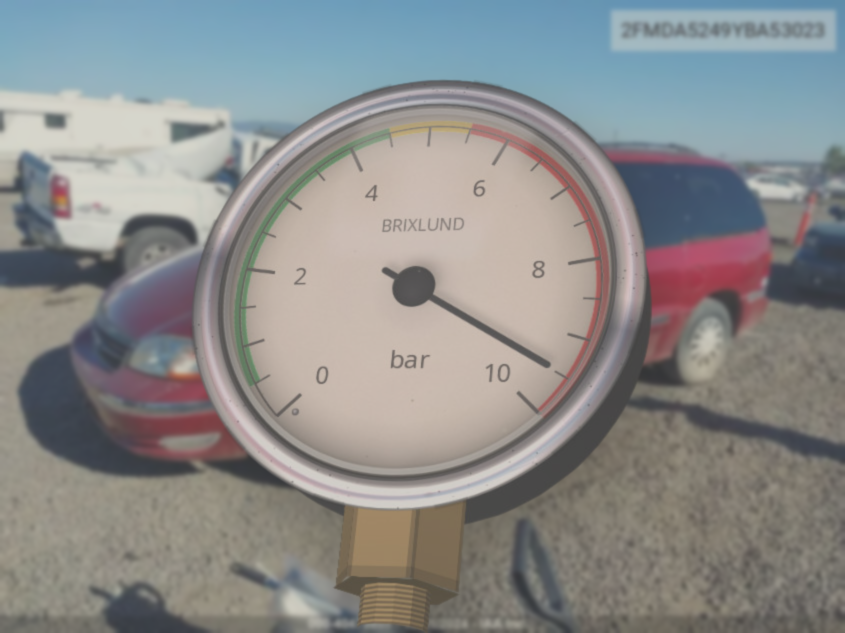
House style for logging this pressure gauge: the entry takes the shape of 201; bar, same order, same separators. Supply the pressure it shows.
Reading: 9.5; bar
